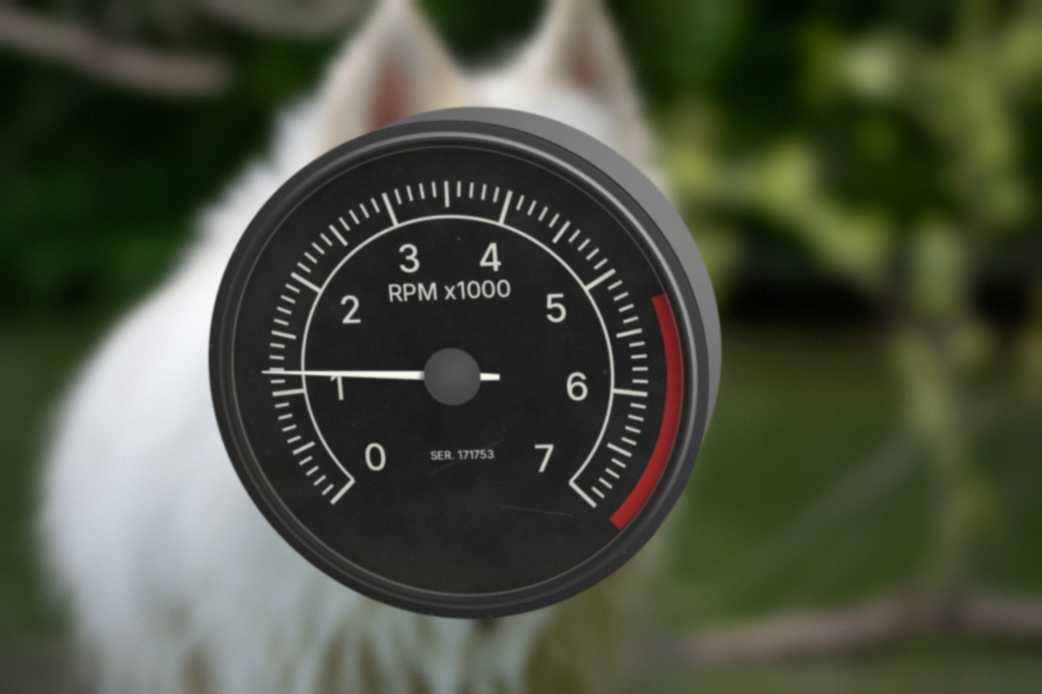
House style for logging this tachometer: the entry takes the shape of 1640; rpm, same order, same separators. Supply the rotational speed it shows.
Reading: 1200; rpm
